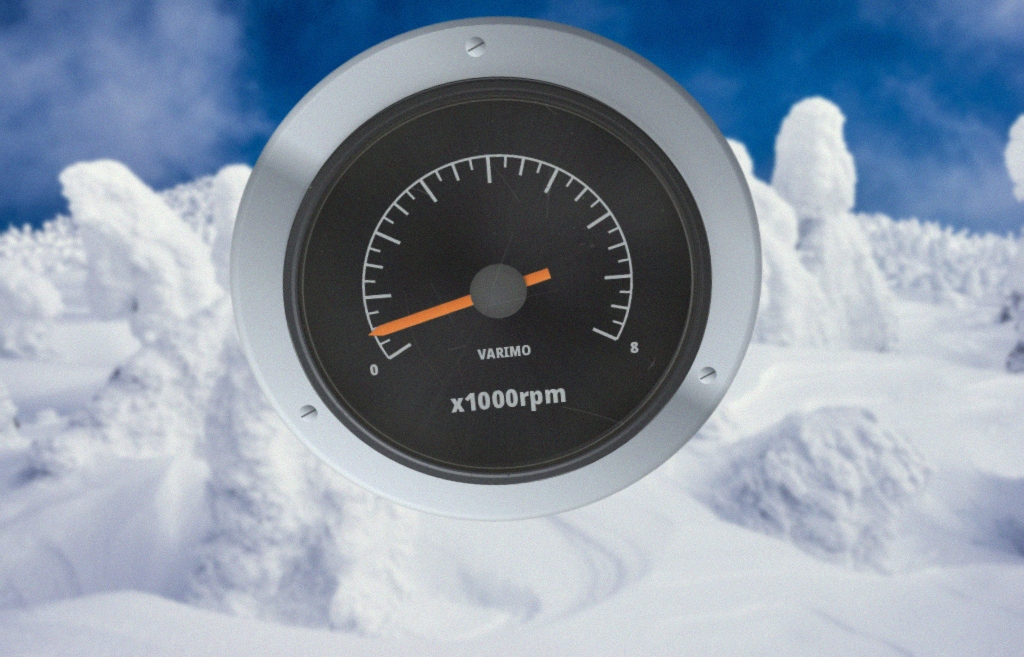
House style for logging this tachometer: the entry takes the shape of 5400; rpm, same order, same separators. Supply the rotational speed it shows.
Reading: 500; rpm
